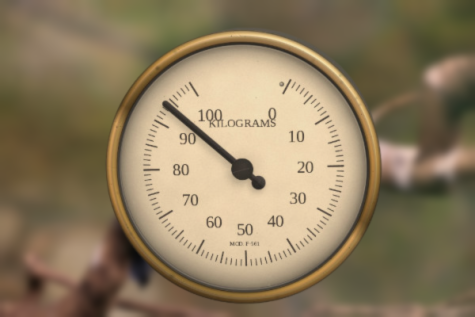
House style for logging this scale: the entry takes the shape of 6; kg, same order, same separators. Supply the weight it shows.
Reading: 94; kg
